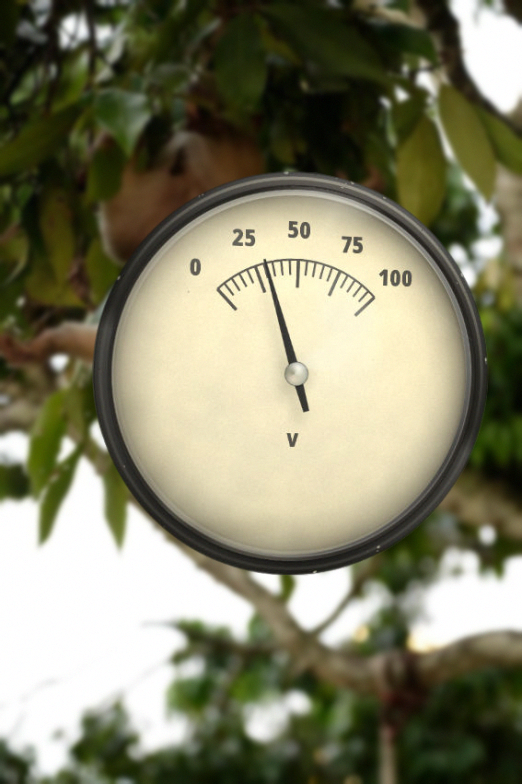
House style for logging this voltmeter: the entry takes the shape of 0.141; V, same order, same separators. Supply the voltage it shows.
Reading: 30; V
